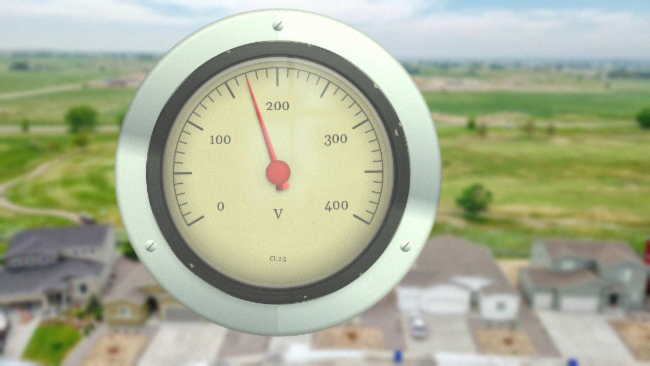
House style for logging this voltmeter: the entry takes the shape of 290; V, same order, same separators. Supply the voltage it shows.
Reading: 170; V
